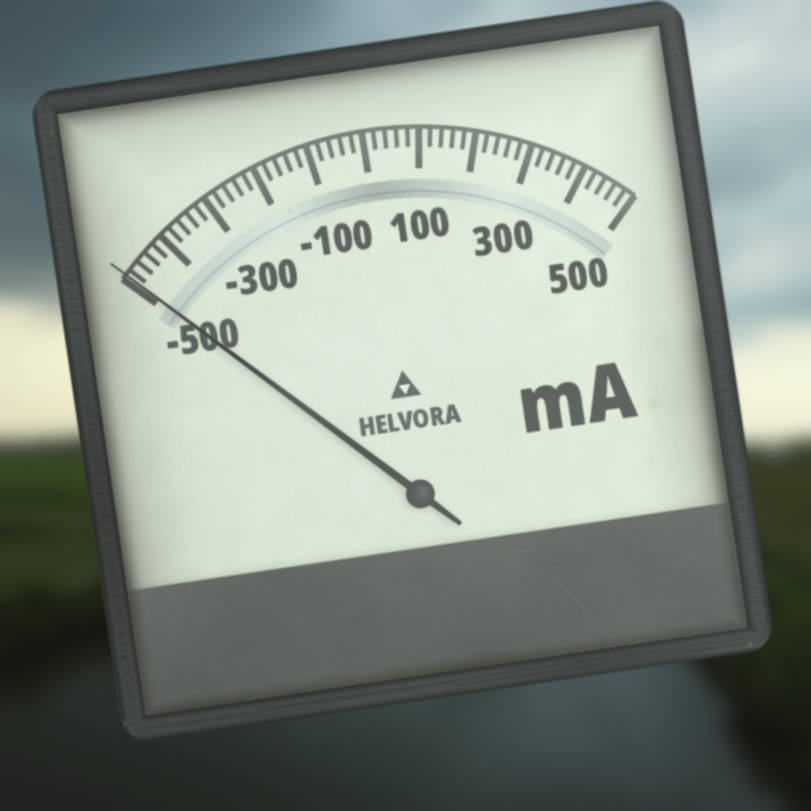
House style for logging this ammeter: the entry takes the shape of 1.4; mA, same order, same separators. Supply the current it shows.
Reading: -490; mA
